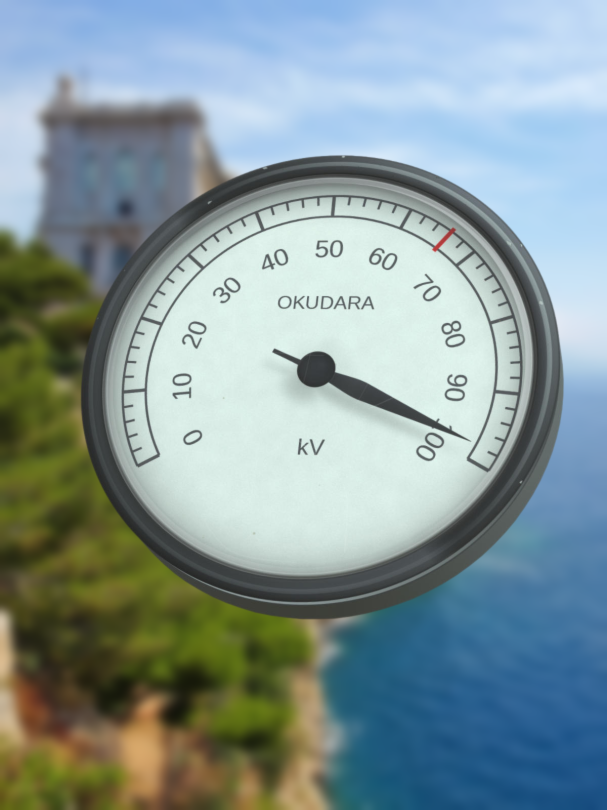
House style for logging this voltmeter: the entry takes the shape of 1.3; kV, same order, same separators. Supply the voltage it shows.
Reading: 98; kV
